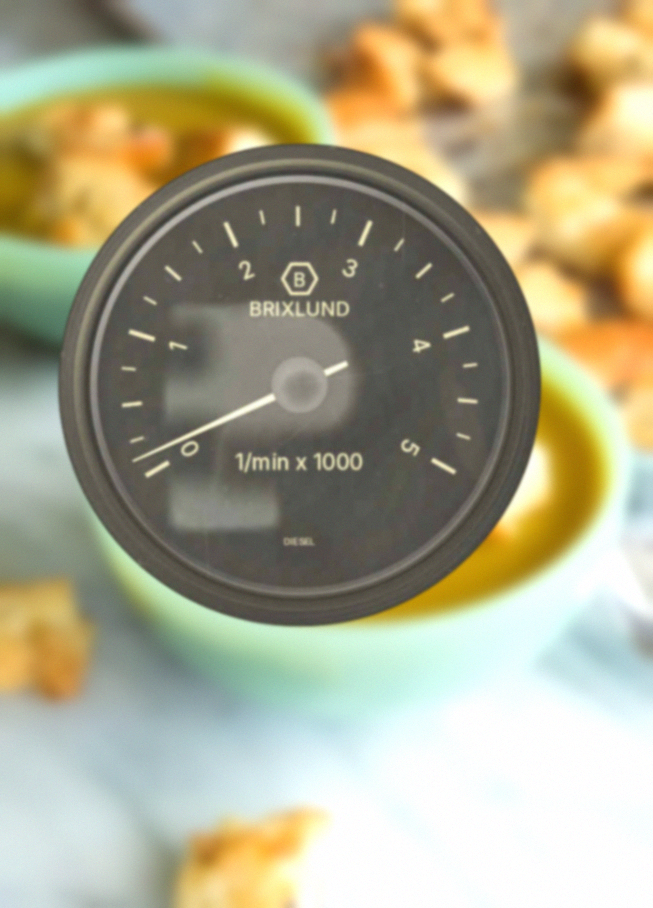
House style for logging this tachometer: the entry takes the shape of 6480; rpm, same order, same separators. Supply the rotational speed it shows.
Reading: 125; rpm
